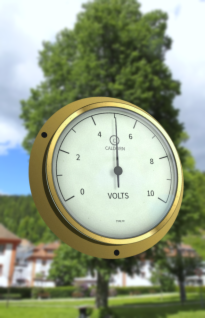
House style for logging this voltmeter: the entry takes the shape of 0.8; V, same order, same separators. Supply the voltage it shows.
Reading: 5; V
